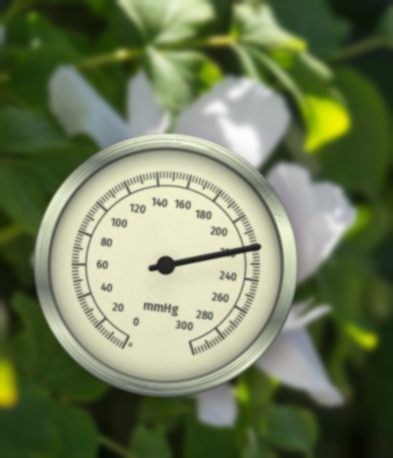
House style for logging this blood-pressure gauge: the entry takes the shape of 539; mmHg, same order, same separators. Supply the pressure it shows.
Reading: 220; mmHg
